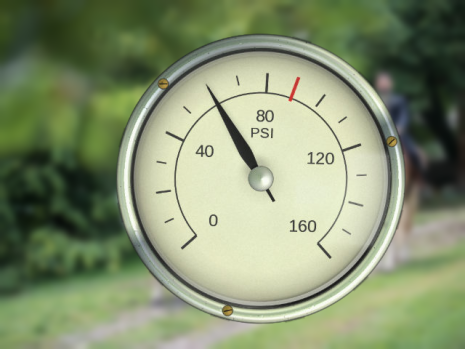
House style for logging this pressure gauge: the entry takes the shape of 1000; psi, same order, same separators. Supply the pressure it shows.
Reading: 60; psi
